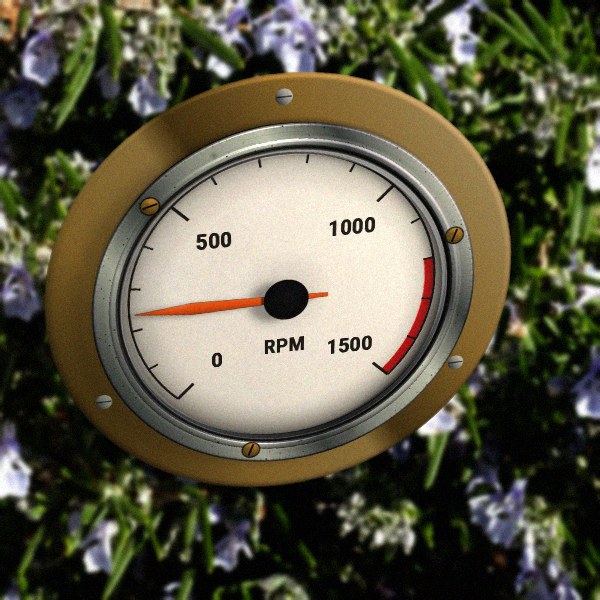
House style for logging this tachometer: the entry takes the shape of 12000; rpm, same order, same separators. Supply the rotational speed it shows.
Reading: 250; rpm
